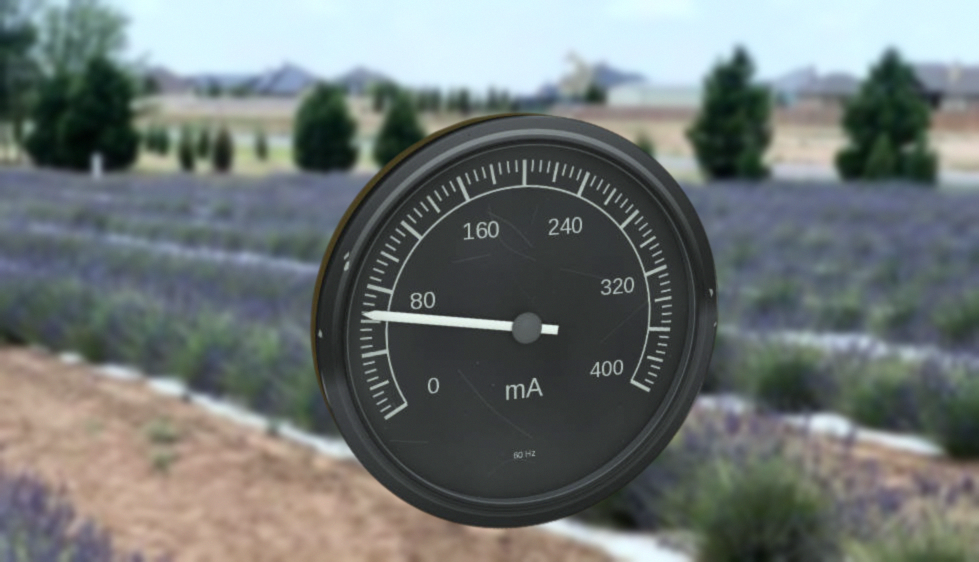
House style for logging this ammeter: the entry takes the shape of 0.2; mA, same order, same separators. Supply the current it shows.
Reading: 65; mA
